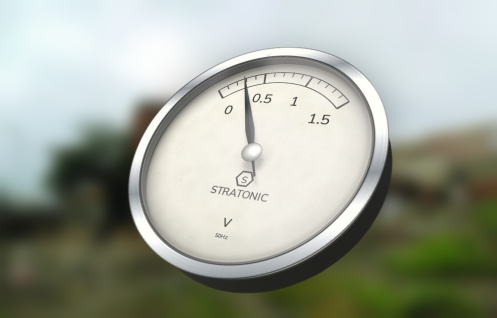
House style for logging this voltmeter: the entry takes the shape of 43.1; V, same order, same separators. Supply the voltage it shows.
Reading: 0.3; V
